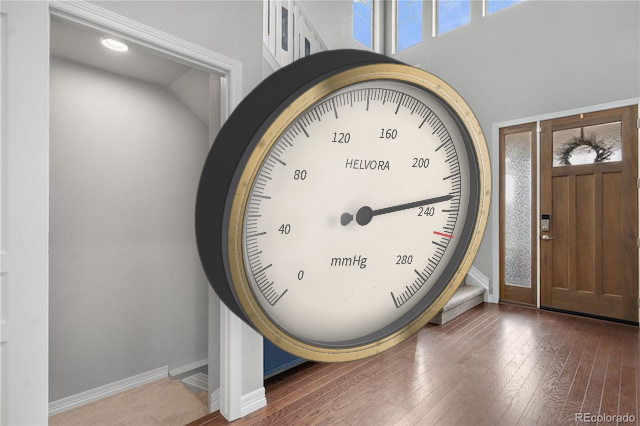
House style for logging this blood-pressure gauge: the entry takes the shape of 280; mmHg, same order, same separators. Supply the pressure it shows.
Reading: 230; mmHg
